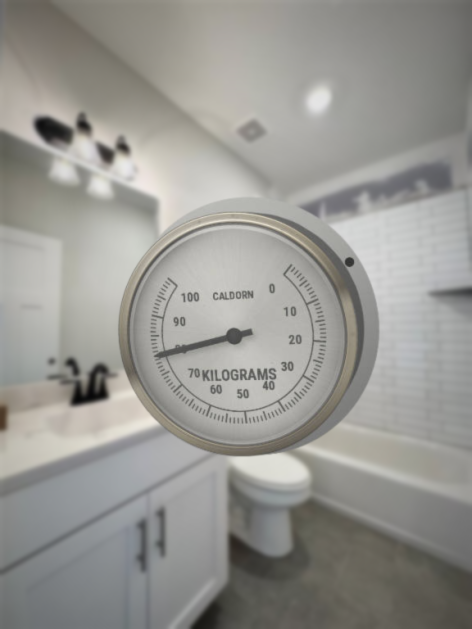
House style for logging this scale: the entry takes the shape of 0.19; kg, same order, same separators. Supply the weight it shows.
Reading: 80; kg
